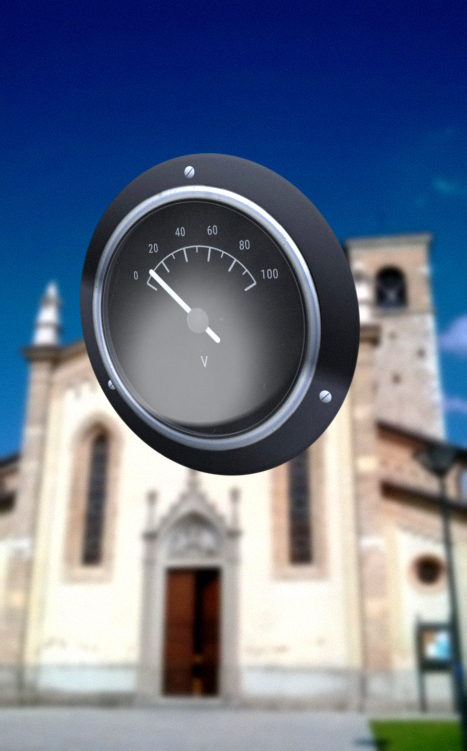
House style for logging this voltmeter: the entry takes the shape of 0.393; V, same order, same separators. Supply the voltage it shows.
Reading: 10; V
